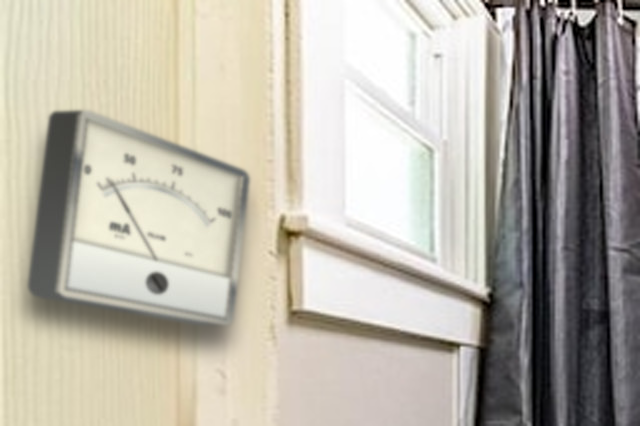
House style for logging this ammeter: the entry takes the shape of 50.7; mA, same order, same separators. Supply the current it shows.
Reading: 25; mA
